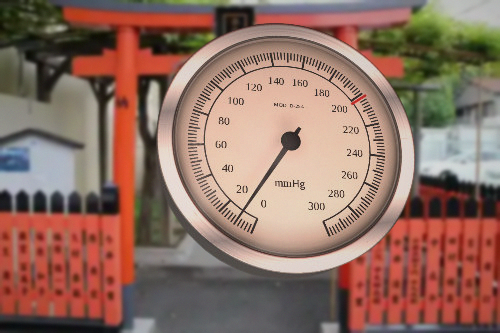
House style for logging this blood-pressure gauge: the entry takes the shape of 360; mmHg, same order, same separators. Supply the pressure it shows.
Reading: 10; mmHg
